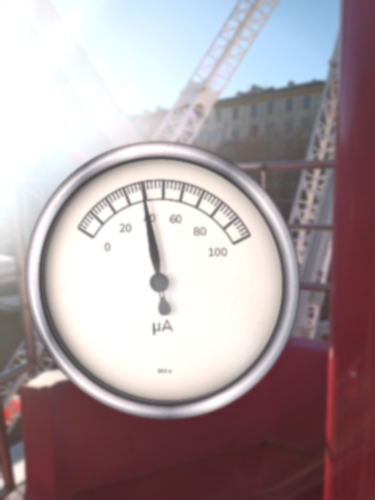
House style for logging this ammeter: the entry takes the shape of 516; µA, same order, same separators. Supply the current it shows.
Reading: 40; µA
